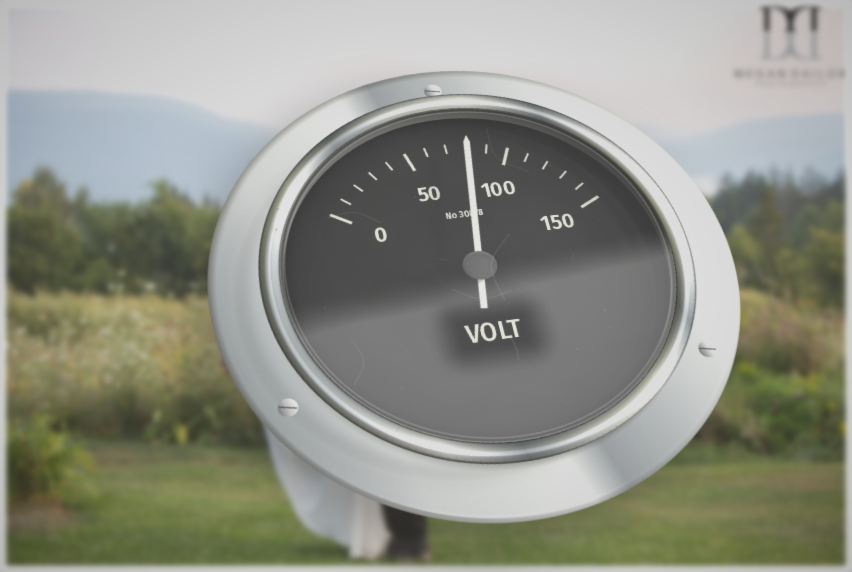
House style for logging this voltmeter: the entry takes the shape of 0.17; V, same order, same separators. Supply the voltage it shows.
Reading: 80; V
